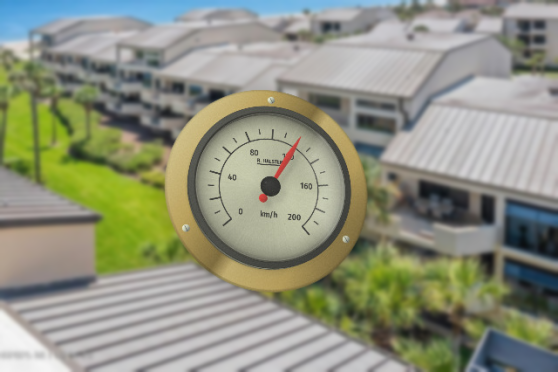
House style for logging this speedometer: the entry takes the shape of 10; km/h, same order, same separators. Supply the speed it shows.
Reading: 120; km/h
